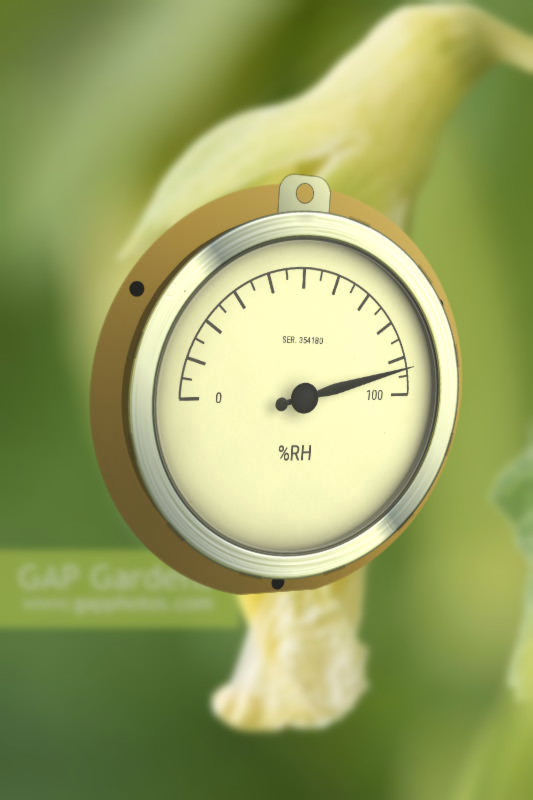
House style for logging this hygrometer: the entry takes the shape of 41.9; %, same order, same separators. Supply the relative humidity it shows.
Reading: 92.5; %
